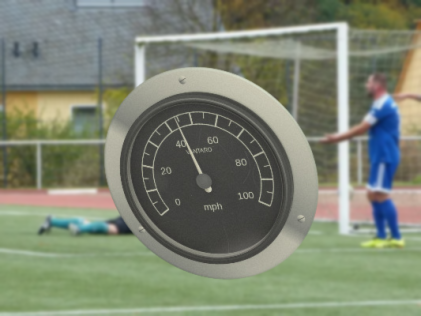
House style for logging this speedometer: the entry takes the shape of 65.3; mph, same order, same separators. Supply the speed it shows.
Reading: 45; mph
